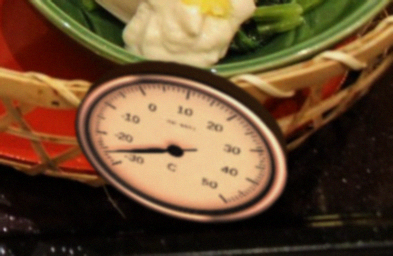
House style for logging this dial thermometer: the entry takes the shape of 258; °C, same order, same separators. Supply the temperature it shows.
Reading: -25; °C
